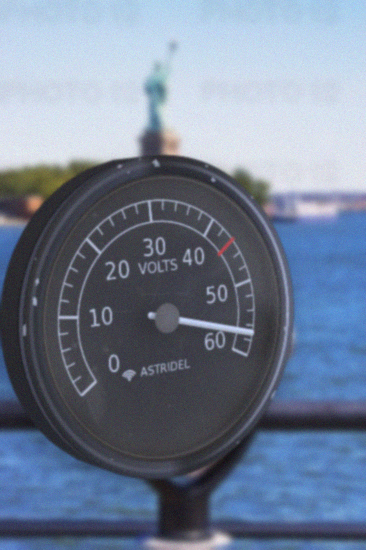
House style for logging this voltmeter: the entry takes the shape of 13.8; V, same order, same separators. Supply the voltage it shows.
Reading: 57; V
